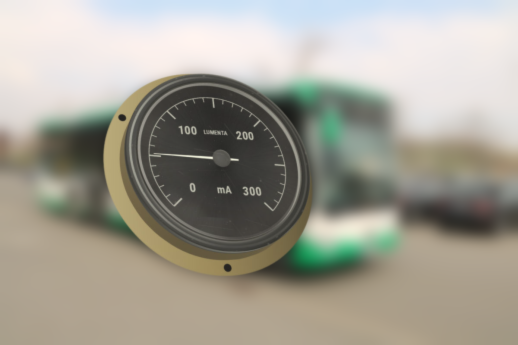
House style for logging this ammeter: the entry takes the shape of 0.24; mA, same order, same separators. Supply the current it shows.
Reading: 50; mA
